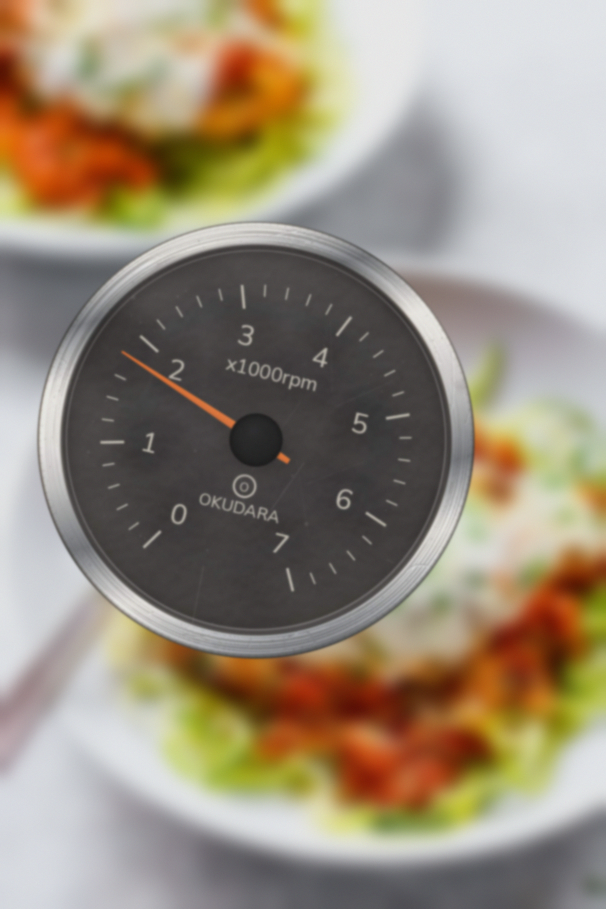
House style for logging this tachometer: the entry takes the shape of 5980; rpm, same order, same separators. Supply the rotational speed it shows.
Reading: 1800; rpm
